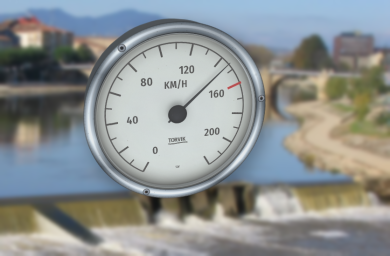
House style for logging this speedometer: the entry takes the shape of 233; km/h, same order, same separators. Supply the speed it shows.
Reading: 145; km/h
